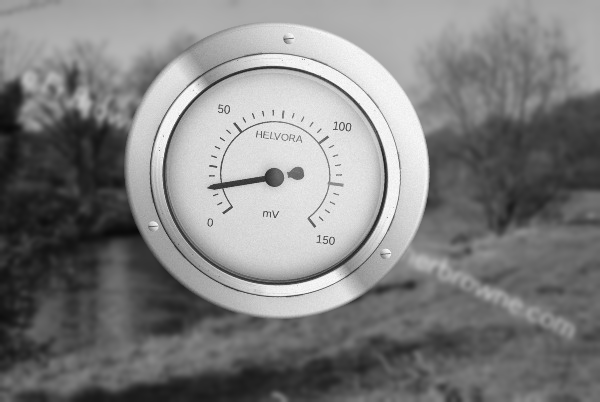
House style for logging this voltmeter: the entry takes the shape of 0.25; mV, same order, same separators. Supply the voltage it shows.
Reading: 15; mV
